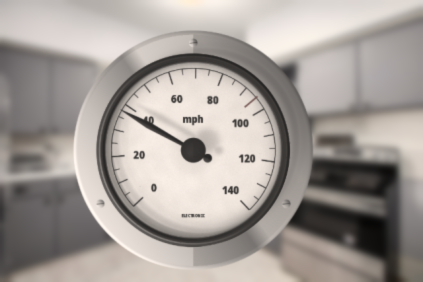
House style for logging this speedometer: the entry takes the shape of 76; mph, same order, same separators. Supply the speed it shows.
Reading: 37.5; mph
